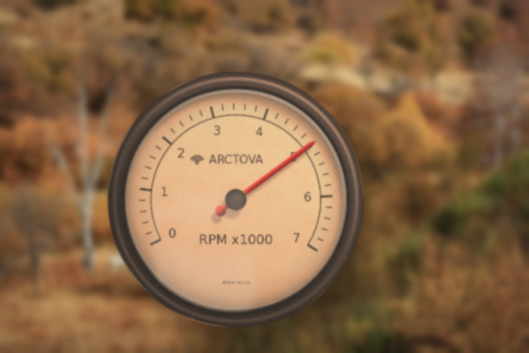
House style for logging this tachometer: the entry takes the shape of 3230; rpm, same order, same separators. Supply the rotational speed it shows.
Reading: 5000; rpm
